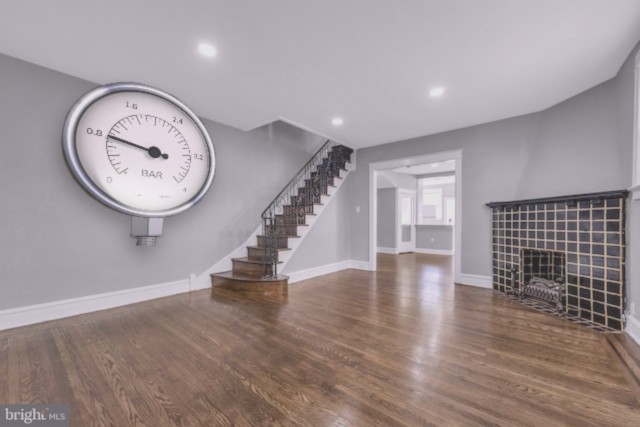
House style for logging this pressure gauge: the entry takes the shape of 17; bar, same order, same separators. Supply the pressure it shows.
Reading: 0.8; bar
